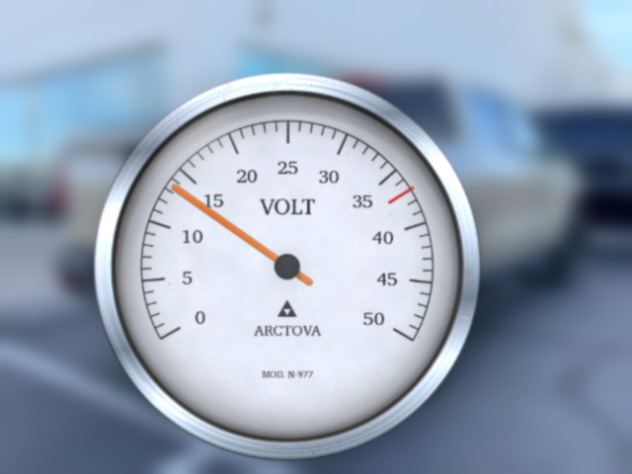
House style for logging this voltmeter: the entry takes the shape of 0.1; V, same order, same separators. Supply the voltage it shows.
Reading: 13.5; V
